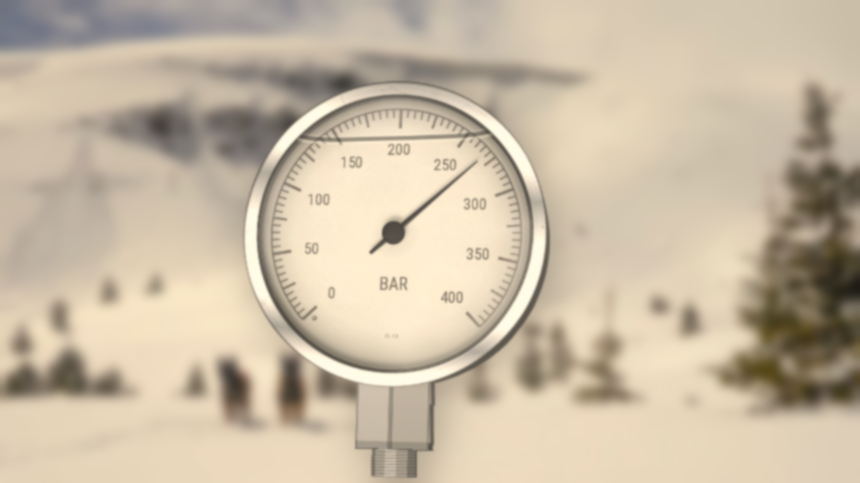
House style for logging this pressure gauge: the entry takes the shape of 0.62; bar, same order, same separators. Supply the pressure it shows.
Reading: 270; bar
